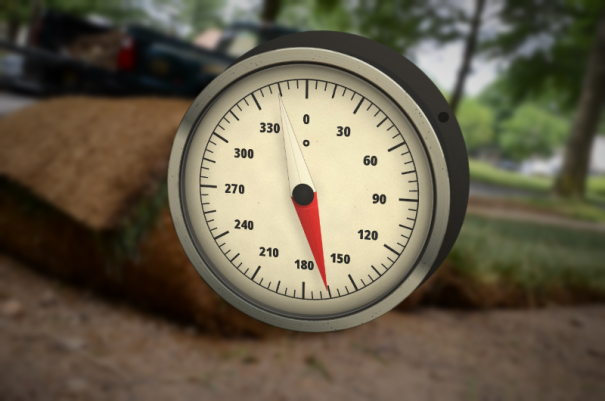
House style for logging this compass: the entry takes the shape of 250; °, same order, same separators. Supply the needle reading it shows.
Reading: 165; °
